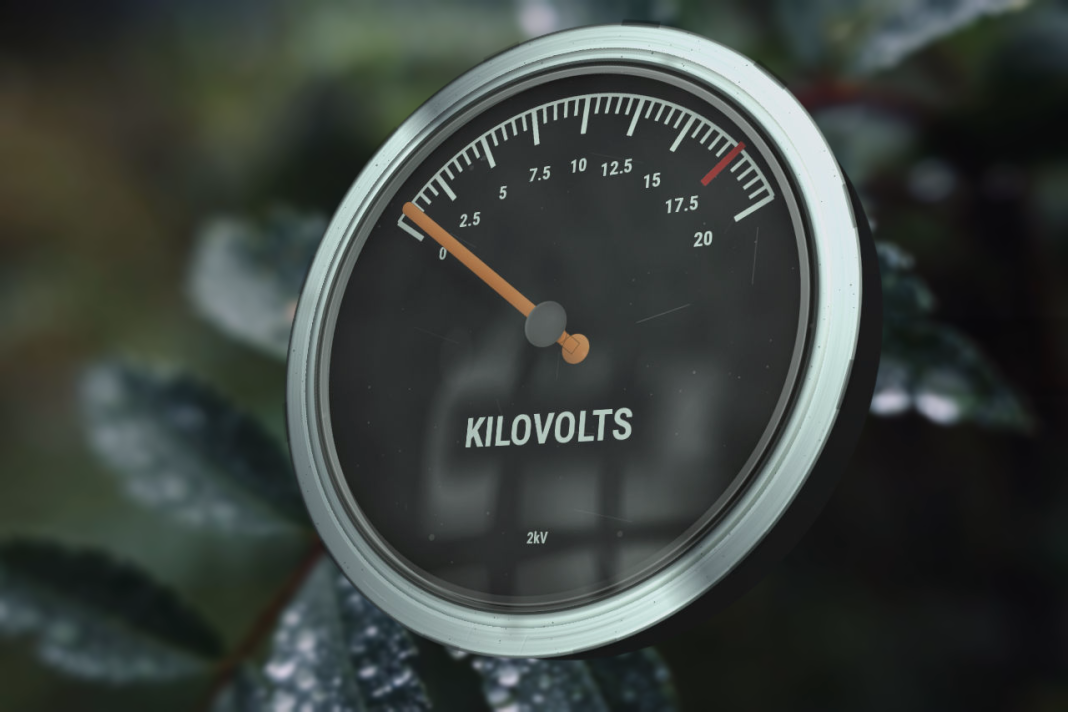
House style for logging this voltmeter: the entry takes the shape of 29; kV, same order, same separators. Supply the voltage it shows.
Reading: 0.75; kV
